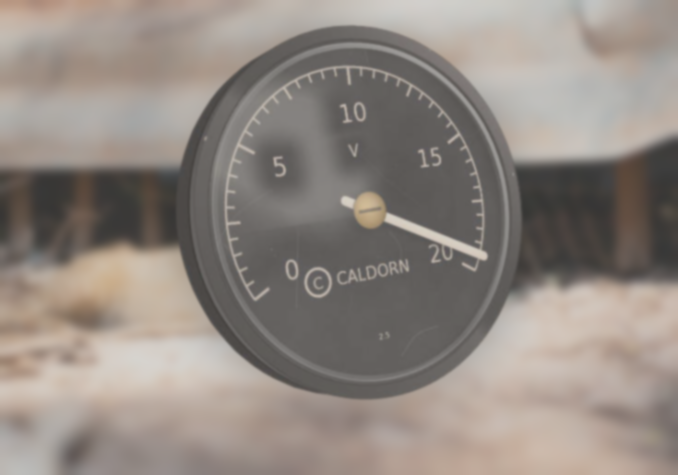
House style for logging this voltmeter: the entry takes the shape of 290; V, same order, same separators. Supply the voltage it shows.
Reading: 19.5; V
